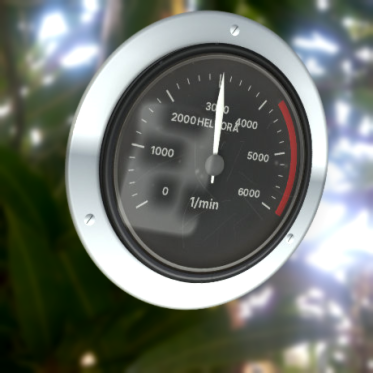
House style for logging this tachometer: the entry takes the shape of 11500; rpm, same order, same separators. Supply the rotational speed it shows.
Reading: 3000; rpm
